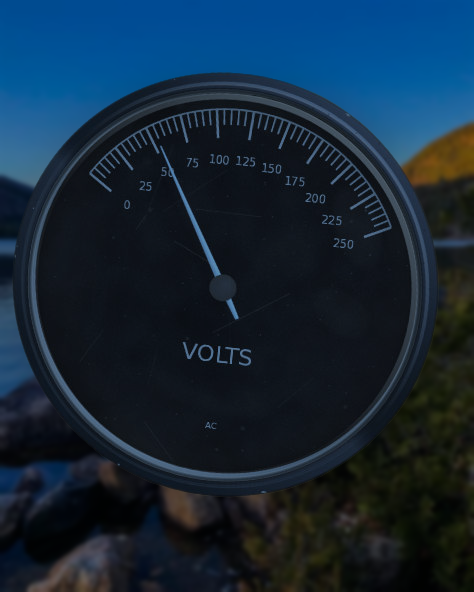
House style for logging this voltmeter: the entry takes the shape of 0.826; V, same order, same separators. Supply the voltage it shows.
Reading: 55; V
